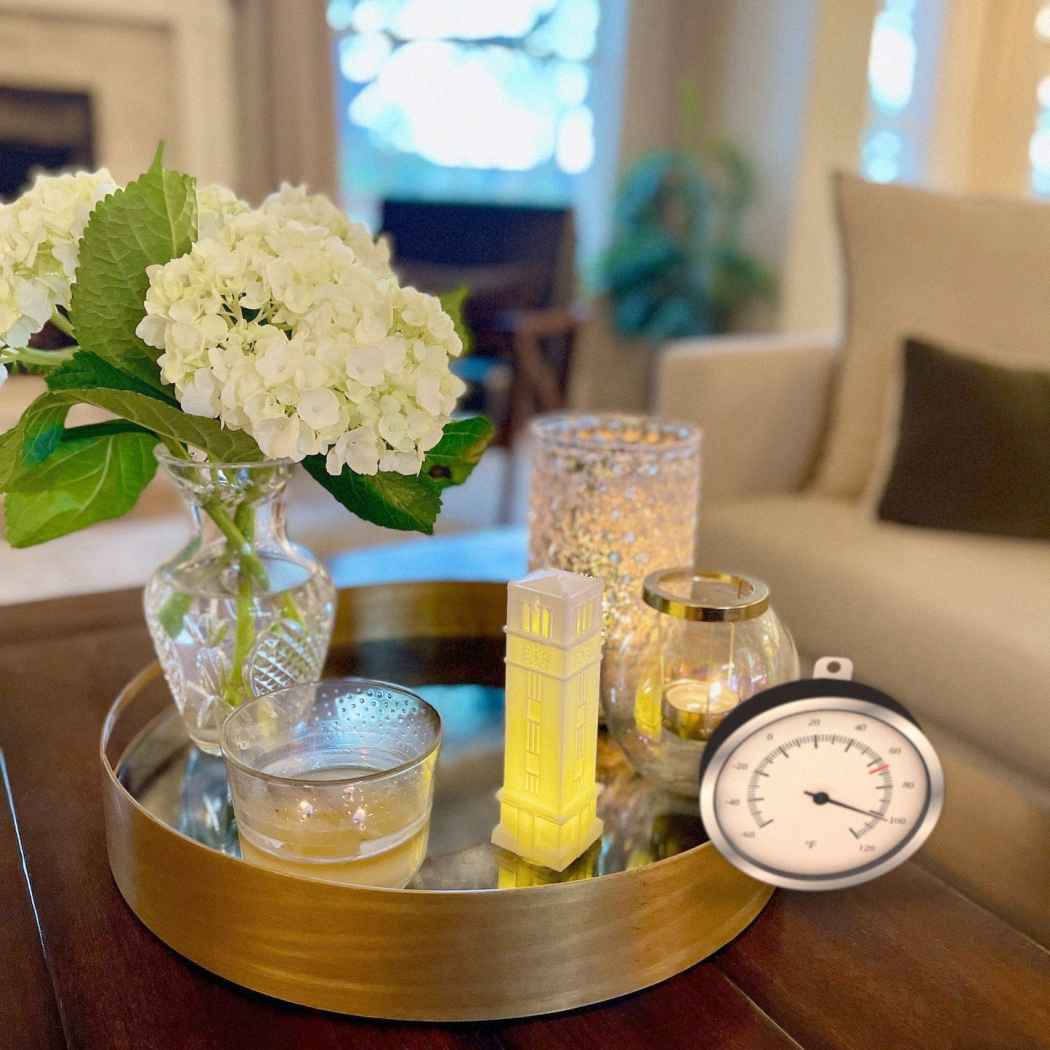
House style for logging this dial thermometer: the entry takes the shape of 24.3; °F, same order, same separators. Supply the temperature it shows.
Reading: 100; °F
